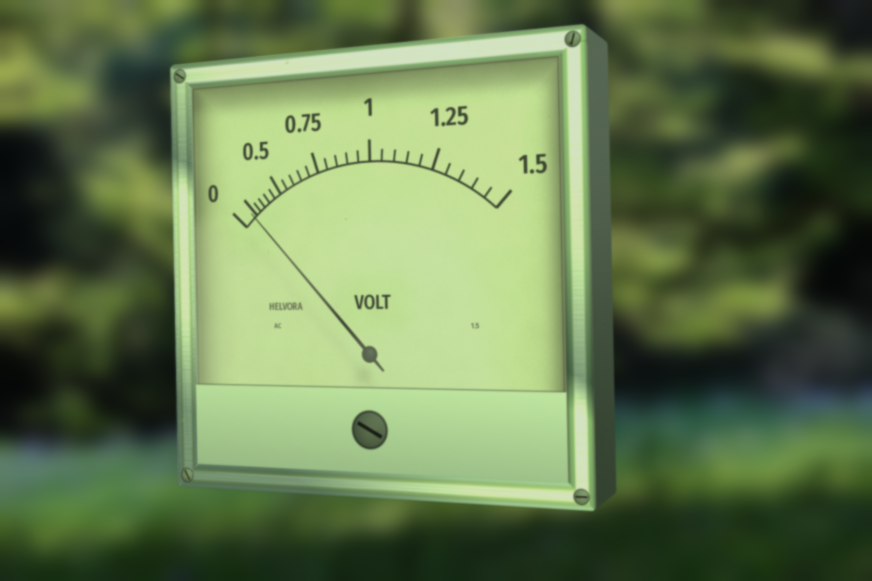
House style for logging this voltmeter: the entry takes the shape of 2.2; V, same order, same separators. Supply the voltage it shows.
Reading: 0.25; V
